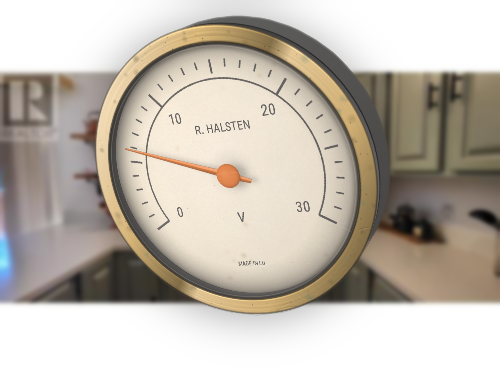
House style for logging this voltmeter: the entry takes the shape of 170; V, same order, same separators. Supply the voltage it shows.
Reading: 6; V
